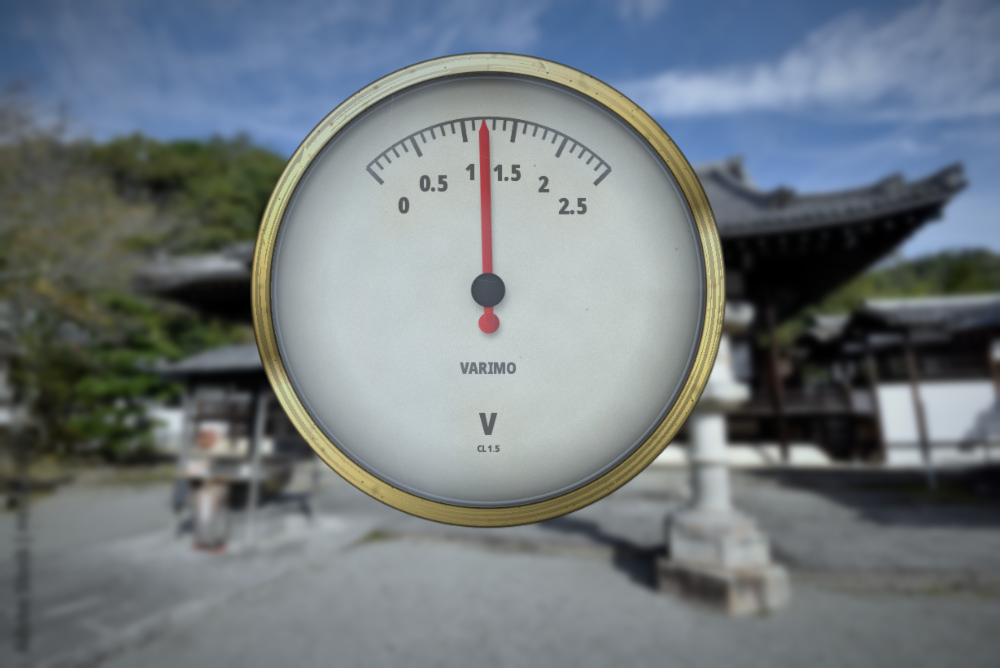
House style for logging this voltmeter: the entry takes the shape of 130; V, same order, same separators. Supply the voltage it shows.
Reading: 1.2; V
